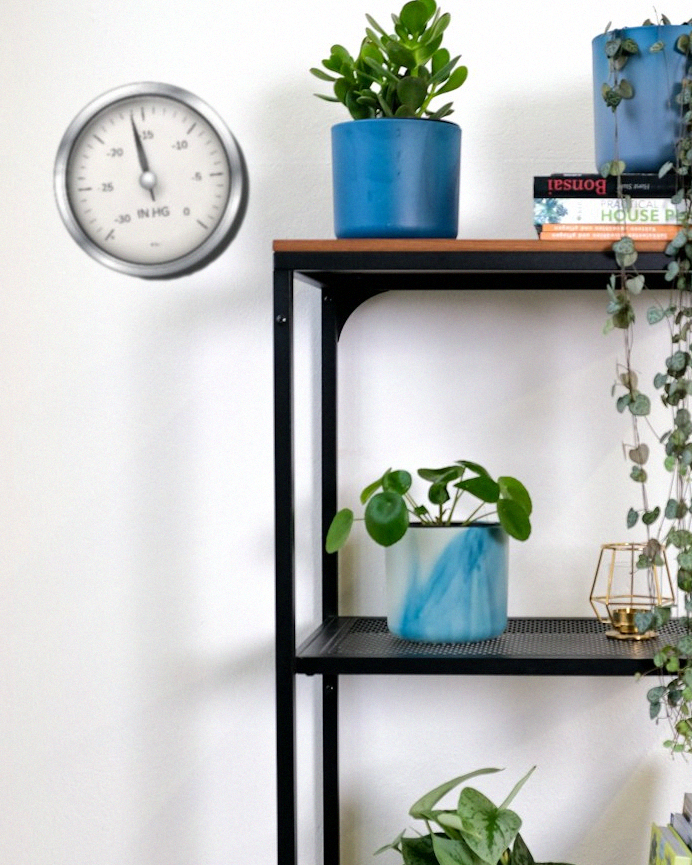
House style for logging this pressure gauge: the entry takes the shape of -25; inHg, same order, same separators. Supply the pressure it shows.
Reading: -16; inHg
